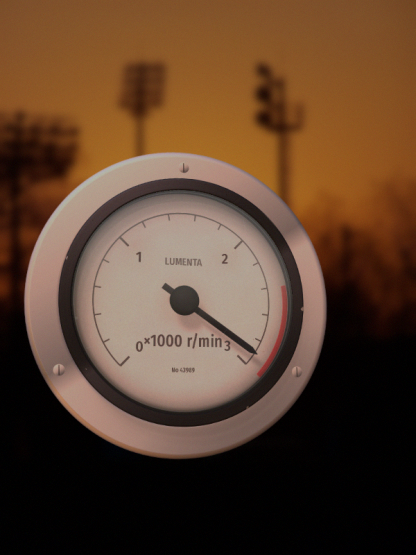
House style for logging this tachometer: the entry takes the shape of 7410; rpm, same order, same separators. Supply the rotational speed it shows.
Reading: 2900; rpm
